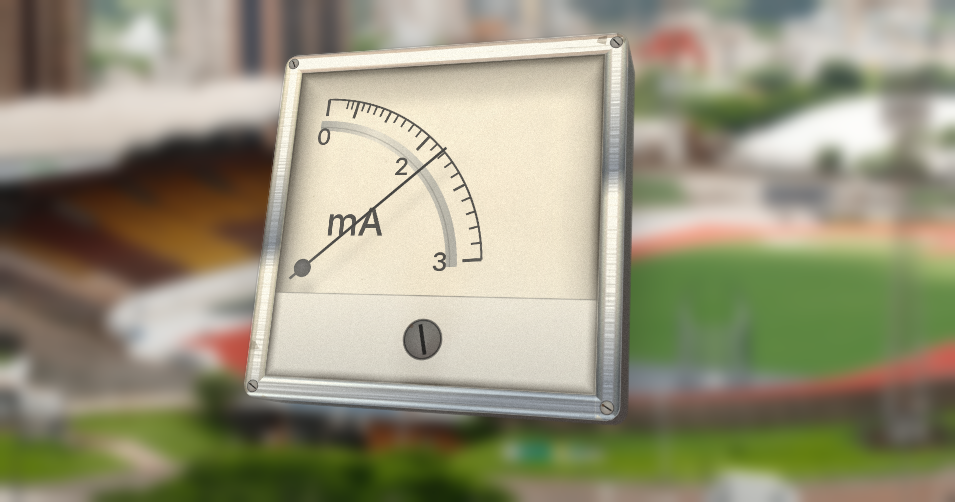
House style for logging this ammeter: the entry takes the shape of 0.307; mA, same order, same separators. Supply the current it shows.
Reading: 2.2; mA
